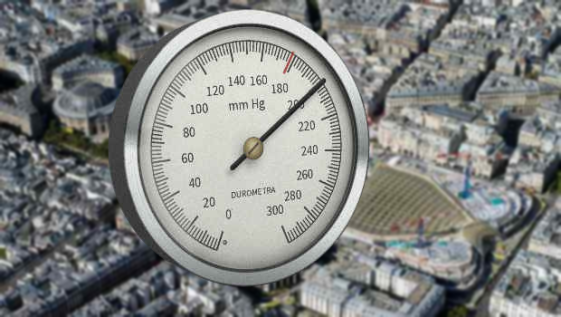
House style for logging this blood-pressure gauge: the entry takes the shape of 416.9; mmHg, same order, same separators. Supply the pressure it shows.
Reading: 200; mmHg
